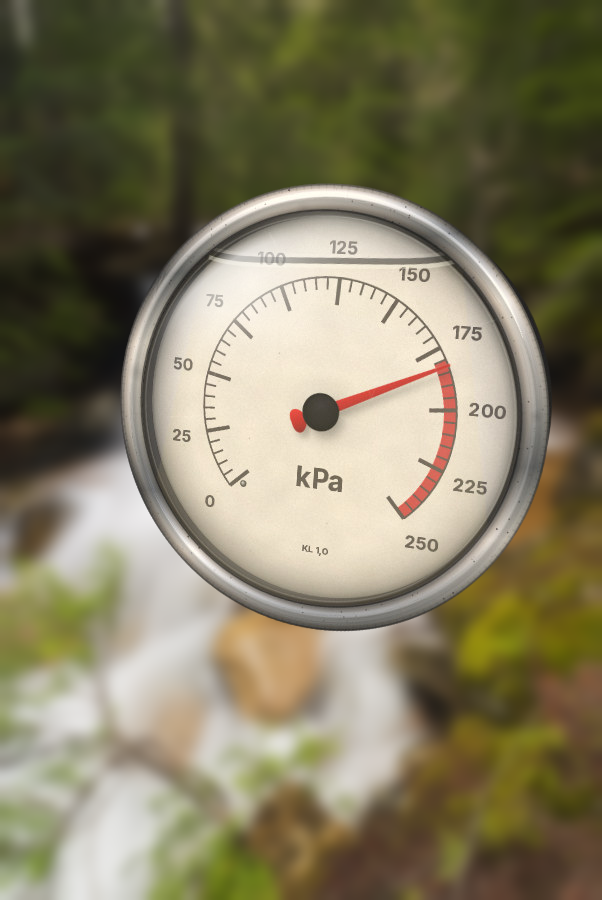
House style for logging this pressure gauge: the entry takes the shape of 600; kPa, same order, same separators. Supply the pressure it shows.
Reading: 182.5; kPa
